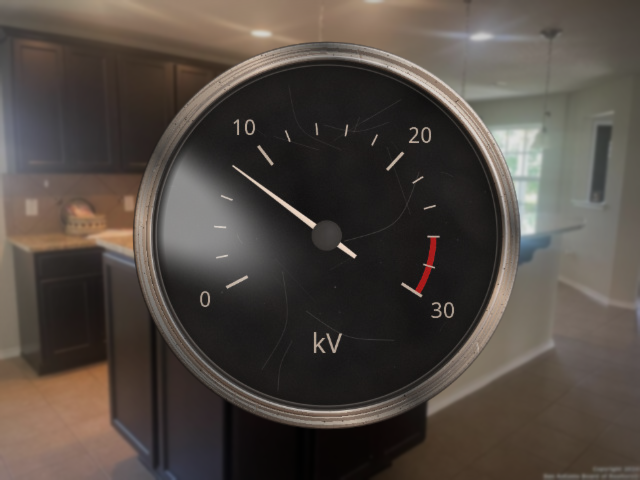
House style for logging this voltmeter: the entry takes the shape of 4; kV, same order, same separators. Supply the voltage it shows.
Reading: 8; kV
